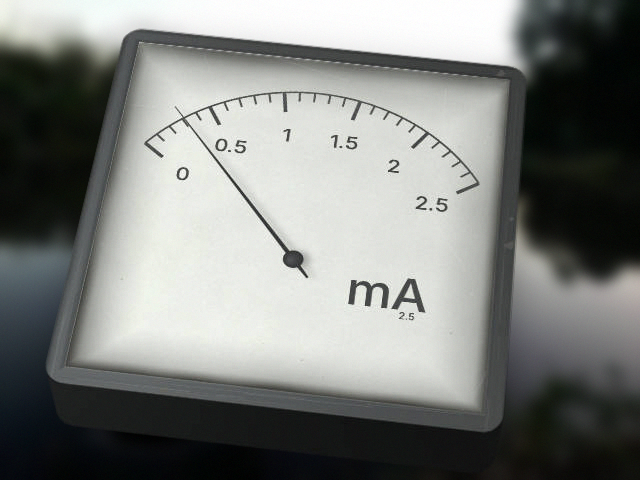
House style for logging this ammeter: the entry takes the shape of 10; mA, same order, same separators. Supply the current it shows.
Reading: 0.3; mA
